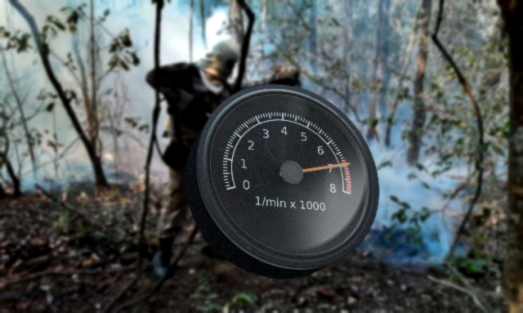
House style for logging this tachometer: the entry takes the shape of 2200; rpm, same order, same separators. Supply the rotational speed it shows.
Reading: 7000; rpm
